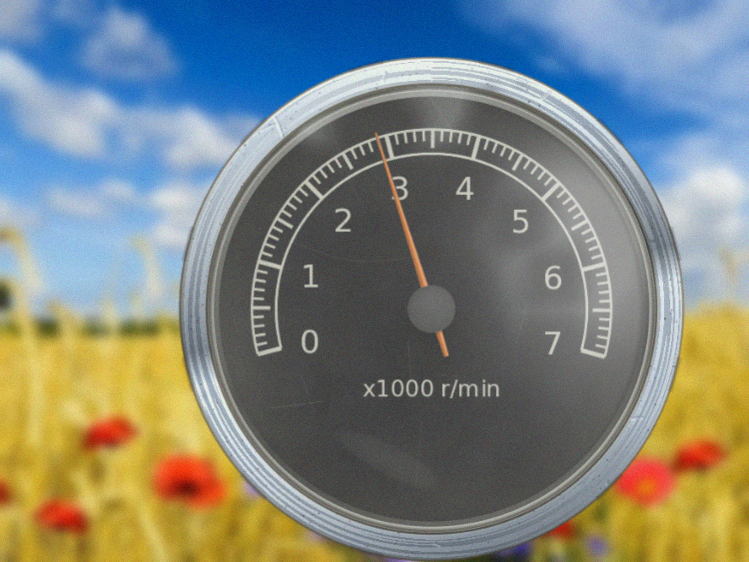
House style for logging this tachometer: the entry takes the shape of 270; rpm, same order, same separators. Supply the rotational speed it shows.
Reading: 2900; rpm
